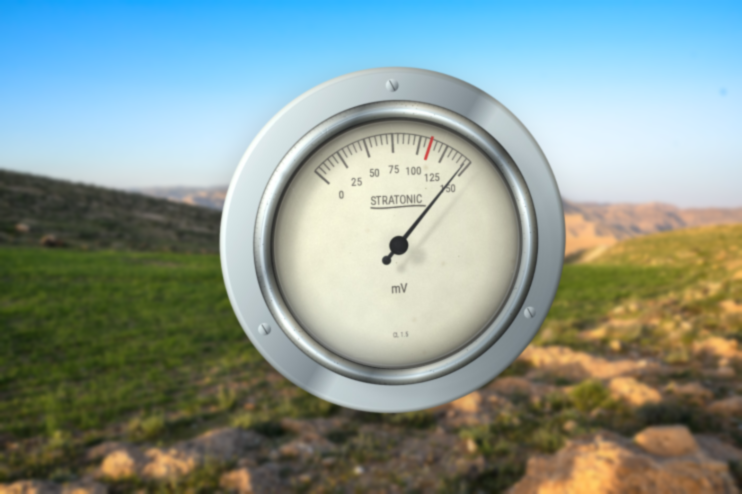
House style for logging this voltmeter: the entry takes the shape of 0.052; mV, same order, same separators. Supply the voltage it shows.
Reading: 145; mV
